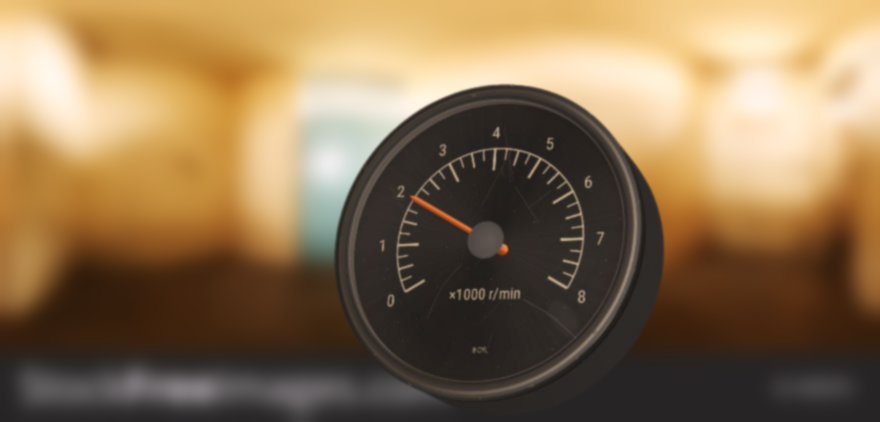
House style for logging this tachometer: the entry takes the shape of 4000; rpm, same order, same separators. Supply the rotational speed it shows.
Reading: 2000; rpm
